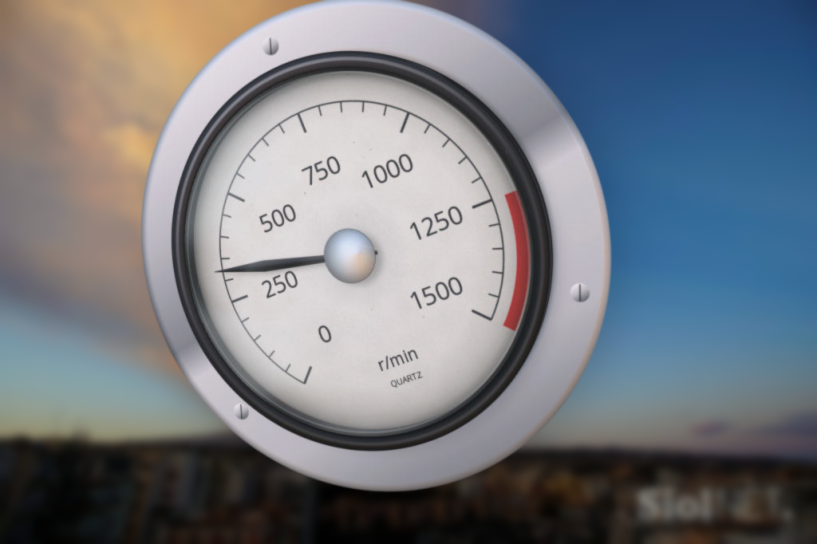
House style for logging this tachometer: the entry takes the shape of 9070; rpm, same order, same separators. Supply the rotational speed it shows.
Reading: 325; rpm
